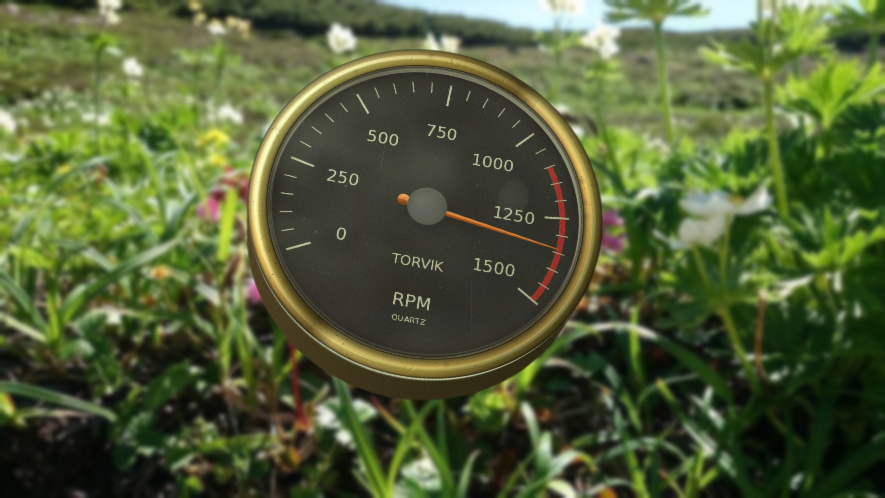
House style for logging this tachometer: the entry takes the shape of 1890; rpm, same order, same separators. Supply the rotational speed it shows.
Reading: 1350; rpm
